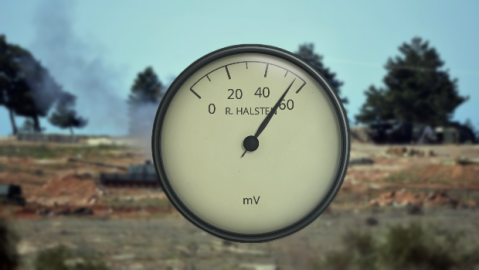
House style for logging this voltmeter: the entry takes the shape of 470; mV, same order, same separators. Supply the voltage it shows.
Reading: 55; mV
